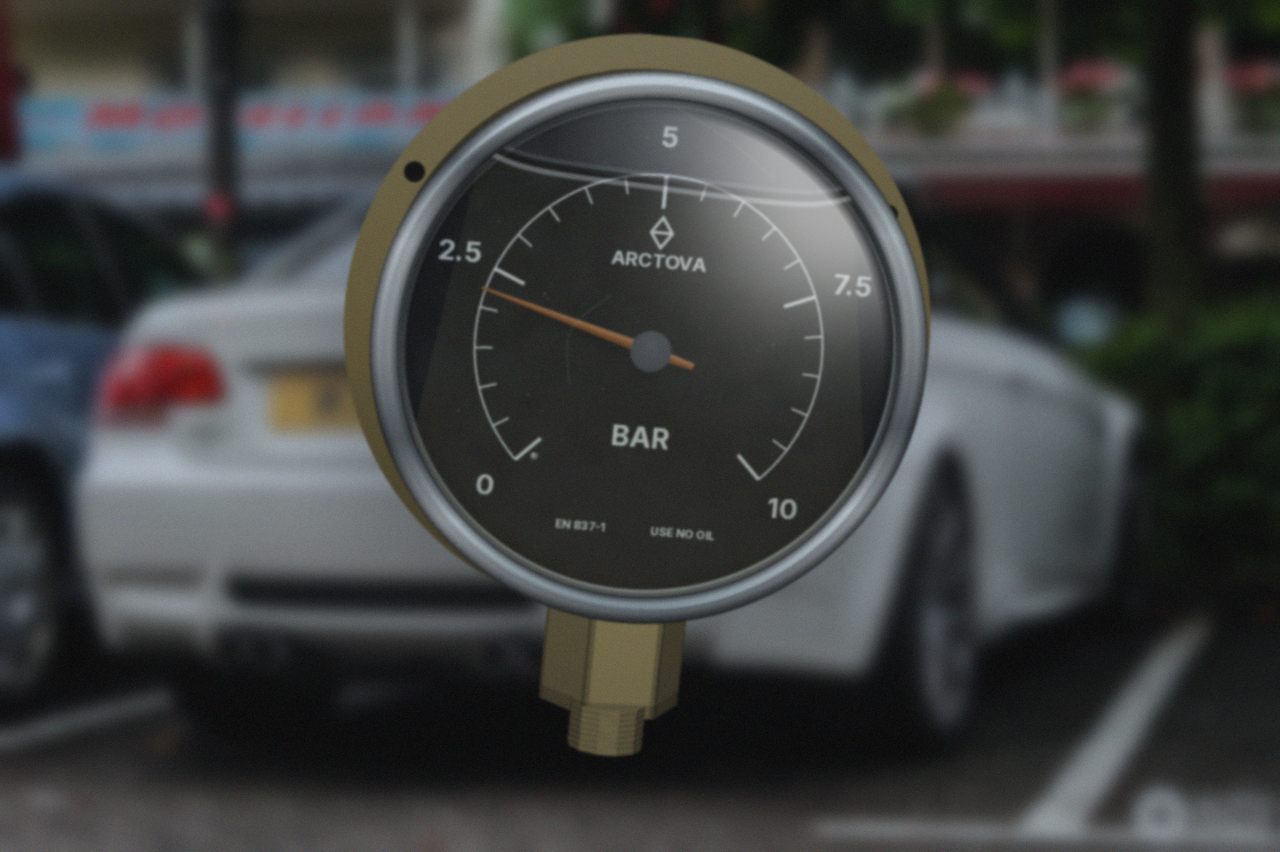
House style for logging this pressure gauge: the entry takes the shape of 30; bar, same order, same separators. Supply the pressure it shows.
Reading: 2.25; bar
